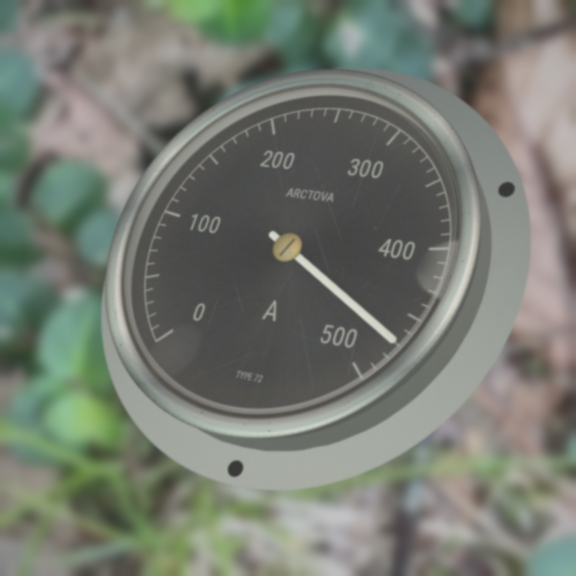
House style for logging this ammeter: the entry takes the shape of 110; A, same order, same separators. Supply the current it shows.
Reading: 470; A
